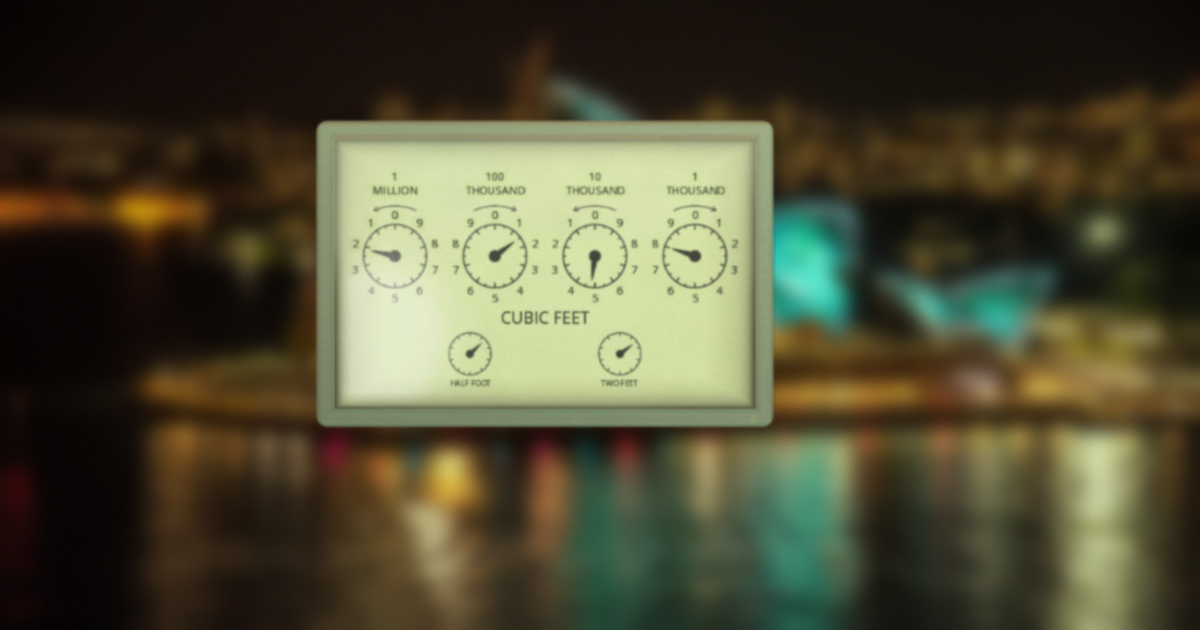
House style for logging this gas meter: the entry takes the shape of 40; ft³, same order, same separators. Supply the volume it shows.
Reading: 214800; ft³
